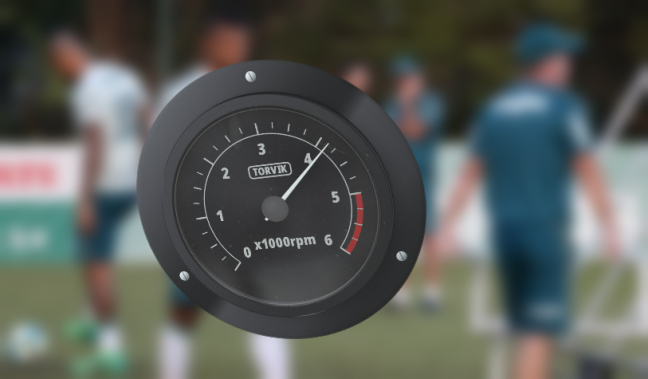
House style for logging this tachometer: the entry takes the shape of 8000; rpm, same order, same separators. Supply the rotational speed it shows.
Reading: 4125; rpm
